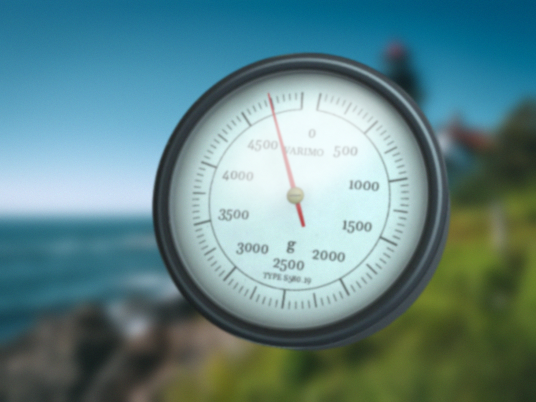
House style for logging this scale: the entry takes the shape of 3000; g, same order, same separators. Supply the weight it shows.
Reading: 4750; g
